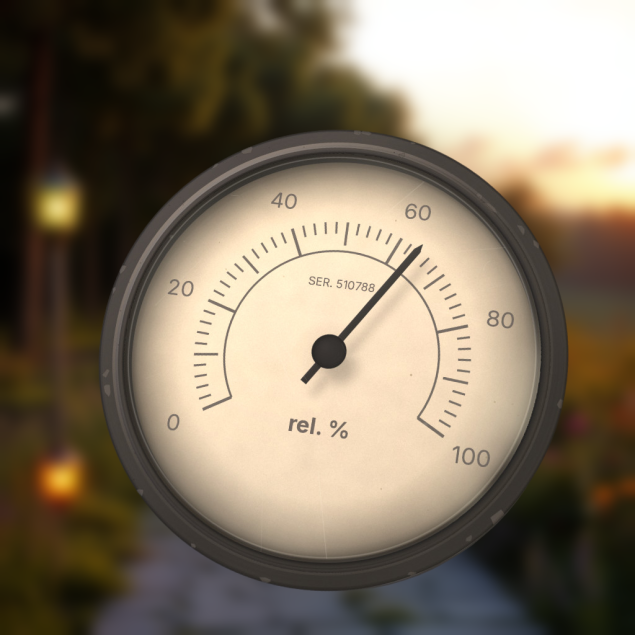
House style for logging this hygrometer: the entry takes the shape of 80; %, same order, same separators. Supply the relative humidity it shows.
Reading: 64; %
